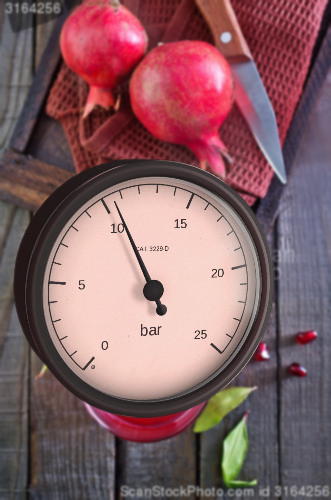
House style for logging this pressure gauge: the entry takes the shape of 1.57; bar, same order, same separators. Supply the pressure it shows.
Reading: 10.5; bar
